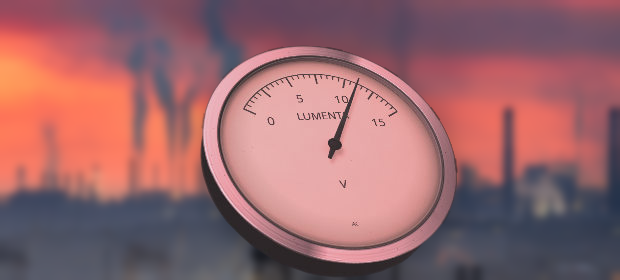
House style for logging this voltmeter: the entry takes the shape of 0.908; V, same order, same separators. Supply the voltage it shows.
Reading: 11; V
